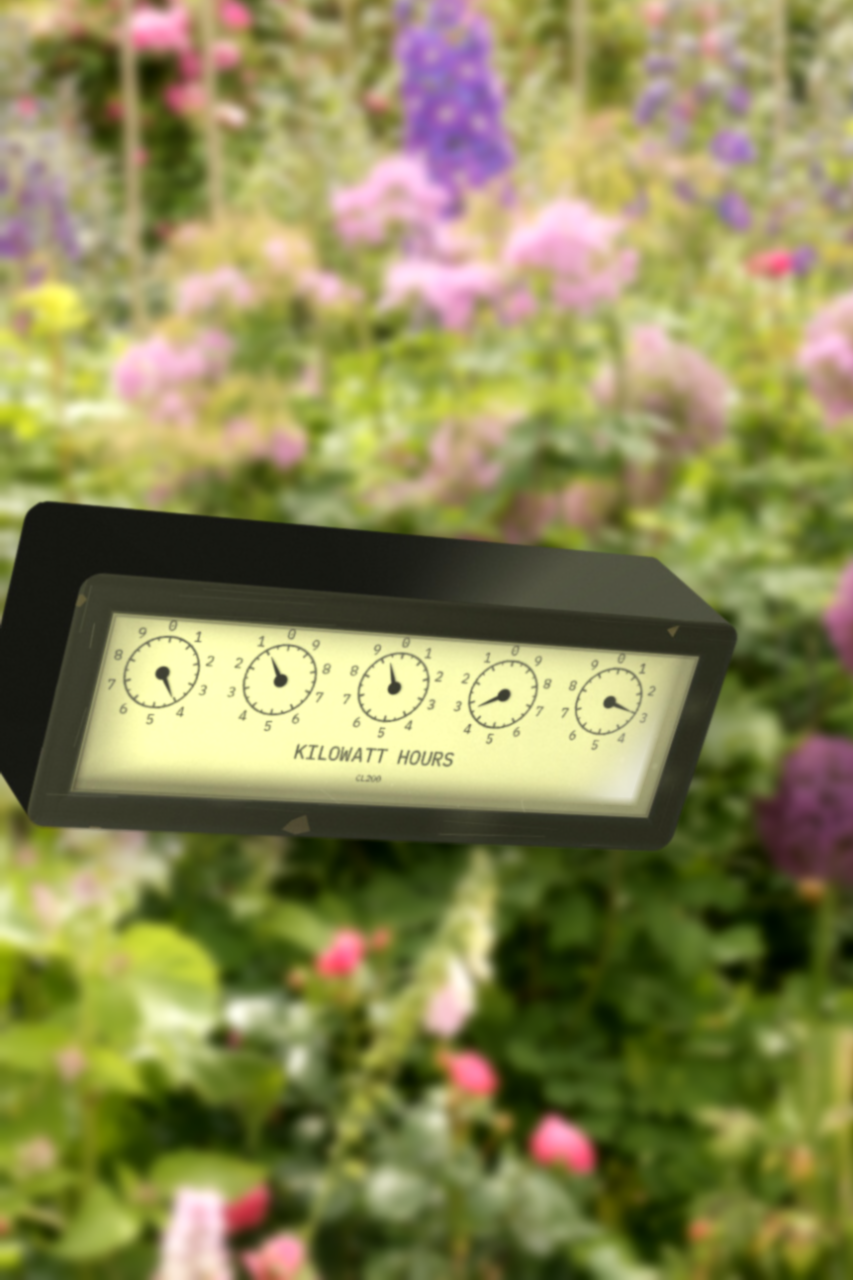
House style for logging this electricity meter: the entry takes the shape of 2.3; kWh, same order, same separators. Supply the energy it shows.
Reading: 40933; kWh
